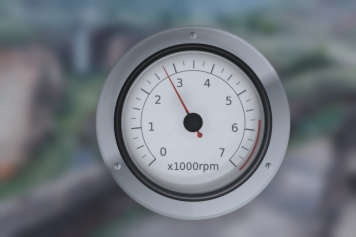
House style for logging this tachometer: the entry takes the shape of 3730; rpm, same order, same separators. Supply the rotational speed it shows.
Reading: 2750; rpm
